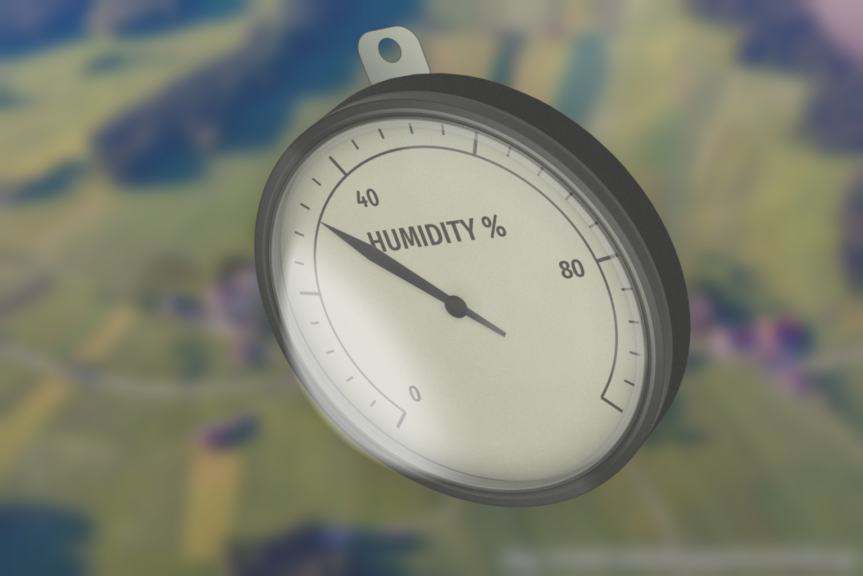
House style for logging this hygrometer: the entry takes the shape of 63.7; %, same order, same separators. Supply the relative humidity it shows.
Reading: 32; %
